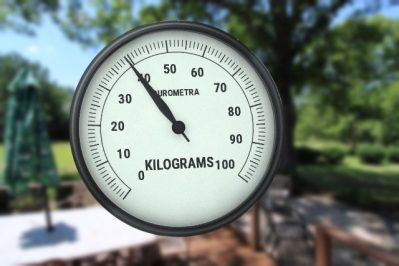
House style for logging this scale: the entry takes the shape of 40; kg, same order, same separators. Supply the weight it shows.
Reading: 39; kg
